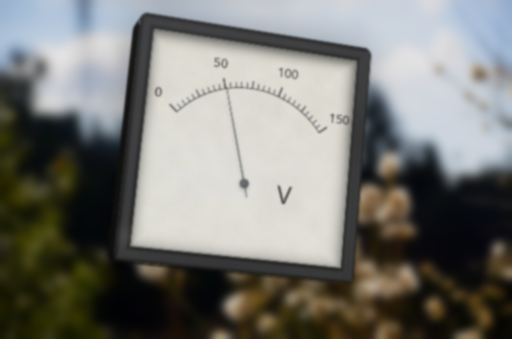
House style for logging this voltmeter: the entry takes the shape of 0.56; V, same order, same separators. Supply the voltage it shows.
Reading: 50; V
